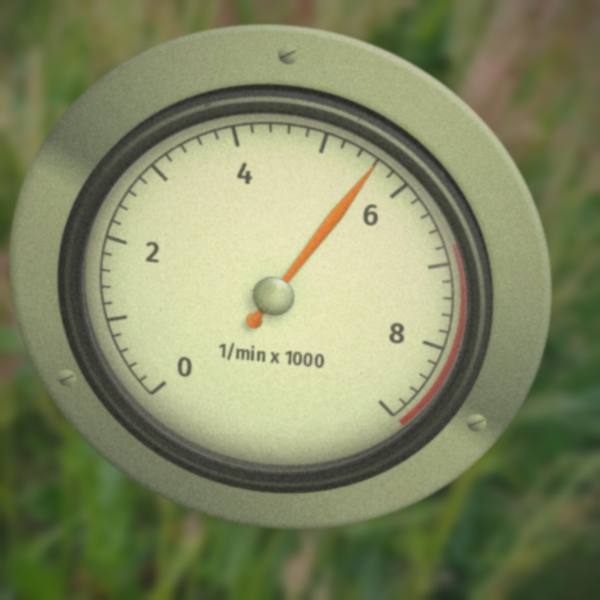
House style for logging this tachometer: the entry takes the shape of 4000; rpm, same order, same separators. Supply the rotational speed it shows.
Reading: 5600; rpm
